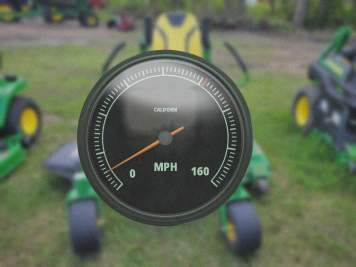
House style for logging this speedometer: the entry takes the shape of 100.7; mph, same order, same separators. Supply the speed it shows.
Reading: 10; mph
